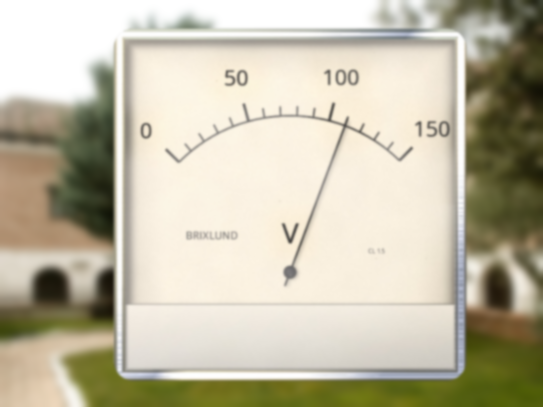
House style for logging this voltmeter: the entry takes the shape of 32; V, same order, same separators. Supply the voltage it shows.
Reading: 110; V
